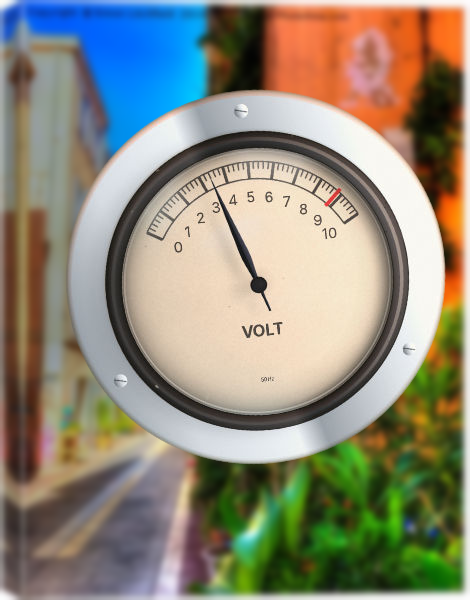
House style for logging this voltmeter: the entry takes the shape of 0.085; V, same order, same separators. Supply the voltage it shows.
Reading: 3.4; V
